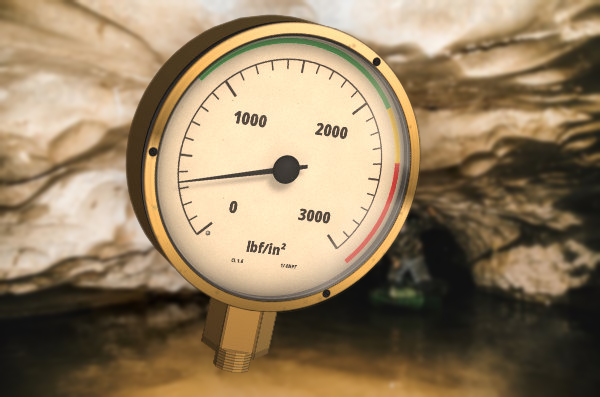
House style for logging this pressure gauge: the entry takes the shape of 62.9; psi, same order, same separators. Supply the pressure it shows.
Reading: 350; psi
